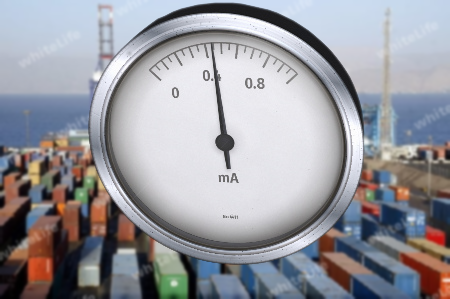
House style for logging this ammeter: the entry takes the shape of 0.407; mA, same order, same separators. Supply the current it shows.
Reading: 0.45; mA
